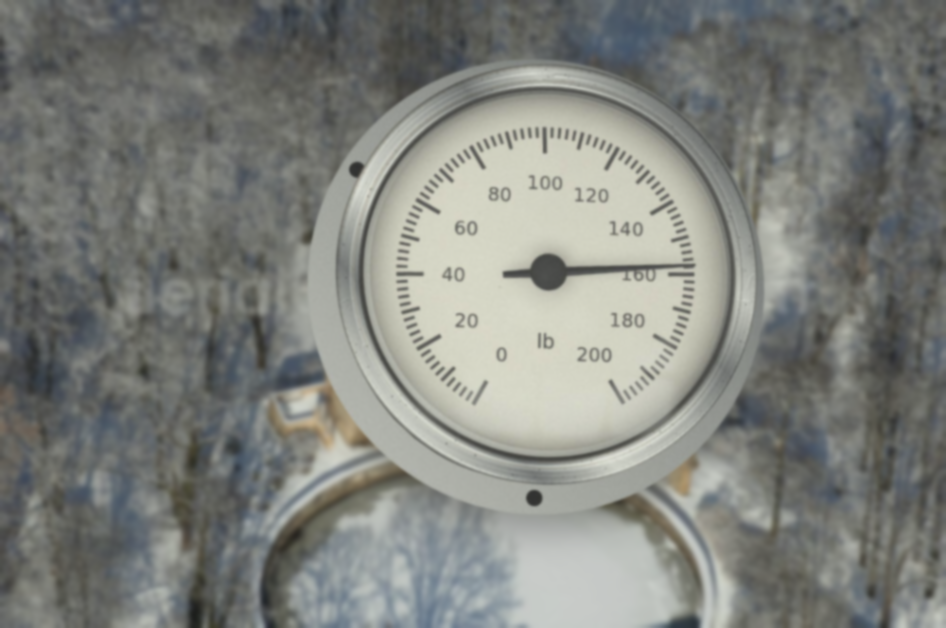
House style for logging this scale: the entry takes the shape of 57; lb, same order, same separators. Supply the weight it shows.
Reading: 158; lb
